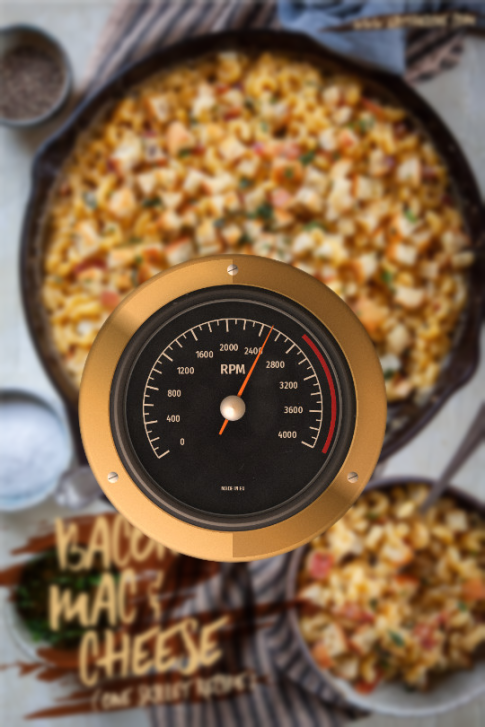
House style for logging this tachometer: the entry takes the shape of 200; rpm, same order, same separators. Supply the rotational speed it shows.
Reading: 2500; rpm
